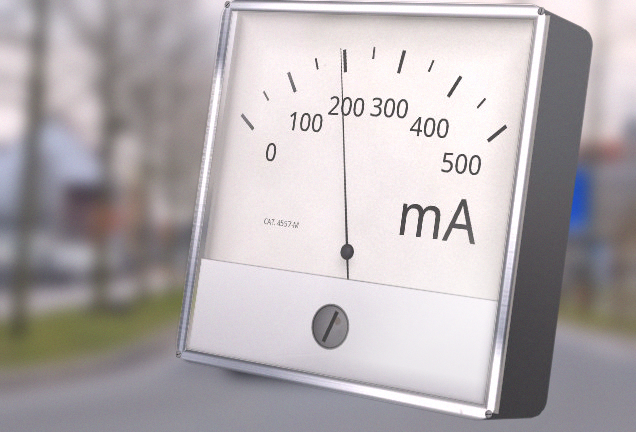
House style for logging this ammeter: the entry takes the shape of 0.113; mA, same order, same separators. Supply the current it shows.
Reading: 200; mA
